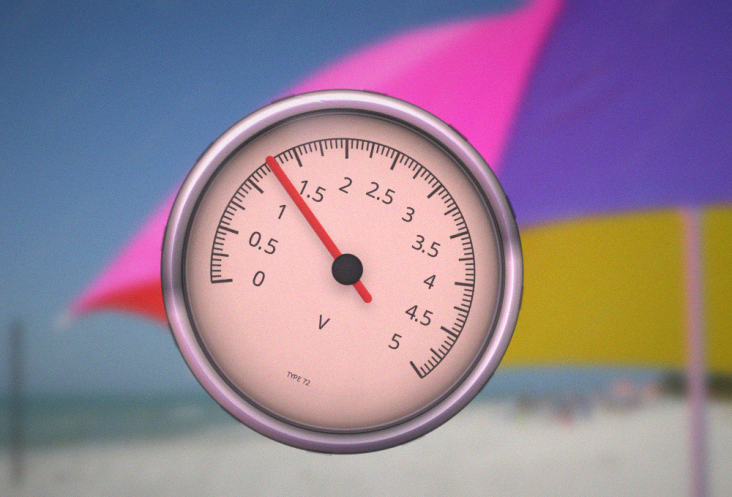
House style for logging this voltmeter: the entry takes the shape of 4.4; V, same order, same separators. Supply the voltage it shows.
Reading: 1.25; V
